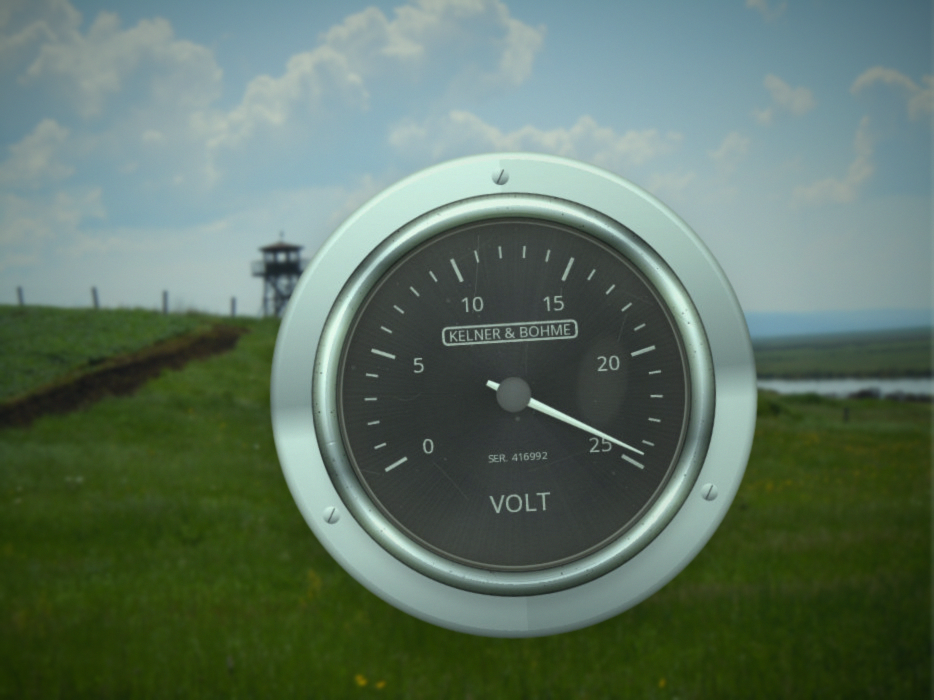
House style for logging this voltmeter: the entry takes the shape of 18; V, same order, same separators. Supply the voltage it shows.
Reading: 24.5; V
